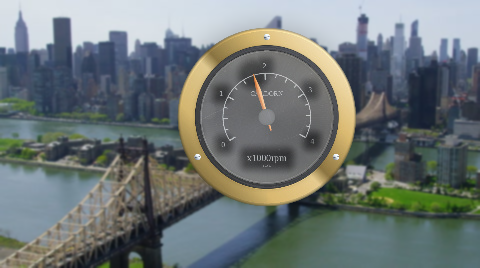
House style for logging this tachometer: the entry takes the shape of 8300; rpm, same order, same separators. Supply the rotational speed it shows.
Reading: 1750; rpm
